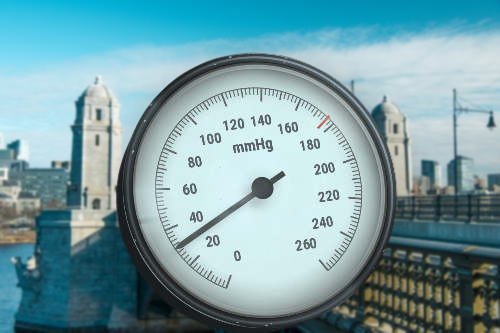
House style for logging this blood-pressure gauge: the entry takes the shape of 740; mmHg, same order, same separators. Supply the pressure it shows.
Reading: 30; mmHg
